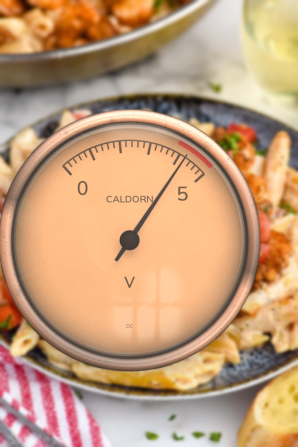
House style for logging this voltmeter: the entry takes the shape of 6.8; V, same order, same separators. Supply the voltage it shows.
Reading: 4.2; V
